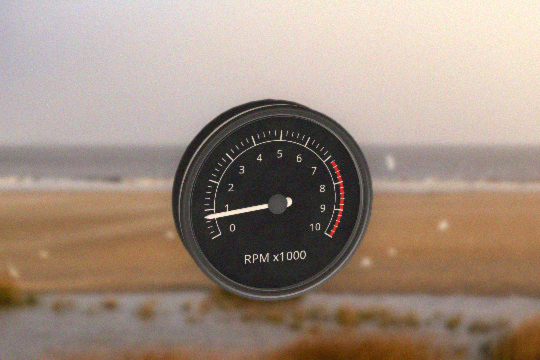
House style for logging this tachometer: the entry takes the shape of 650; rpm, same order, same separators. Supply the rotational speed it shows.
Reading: 800; rpm
